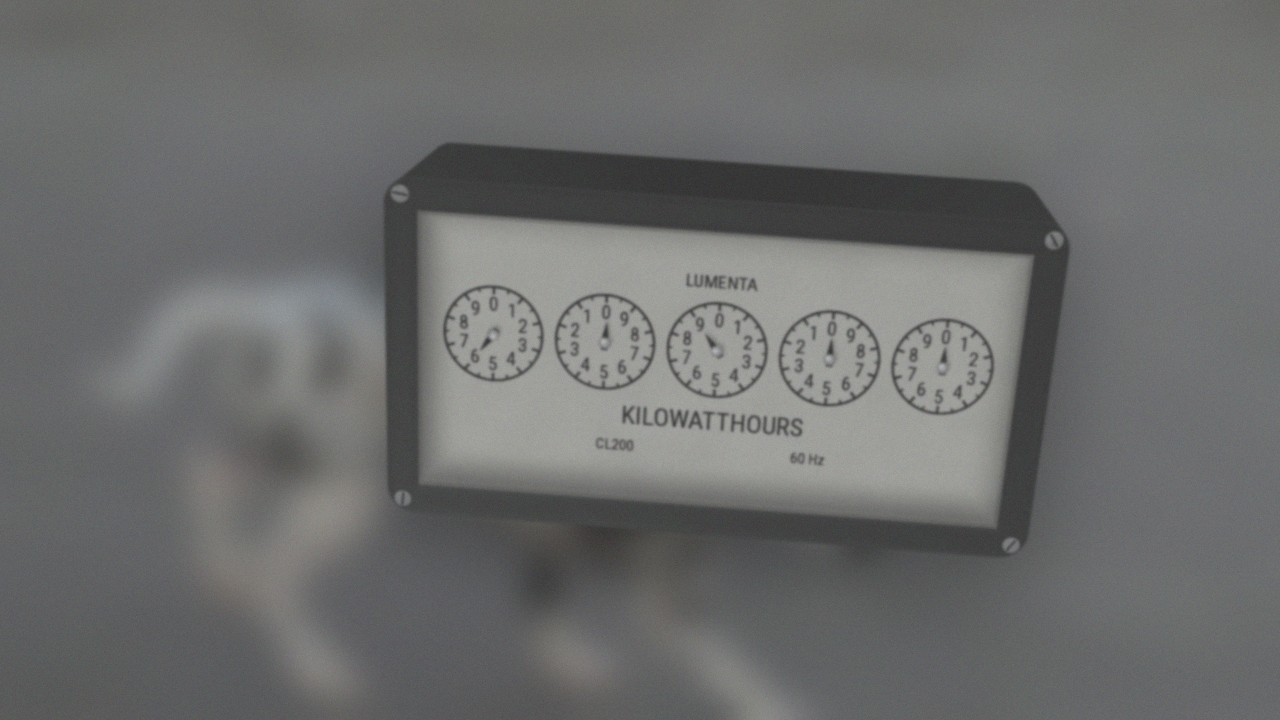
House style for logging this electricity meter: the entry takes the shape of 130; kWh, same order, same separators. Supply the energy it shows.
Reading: 59900; kWh
